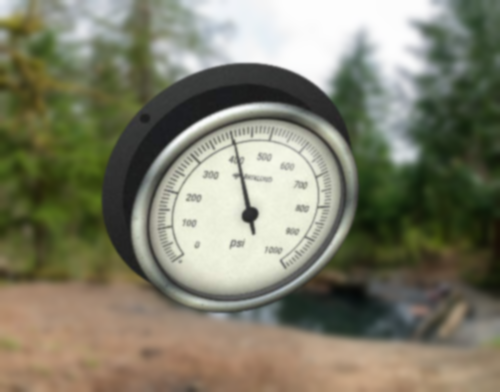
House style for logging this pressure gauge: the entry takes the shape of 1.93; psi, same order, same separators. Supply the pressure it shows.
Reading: 400; psi
